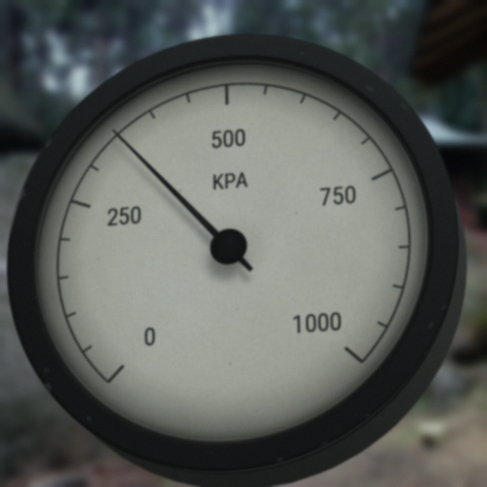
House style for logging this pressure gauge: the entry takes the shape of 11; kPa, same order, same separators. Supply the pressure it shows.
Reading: 350; kPa
